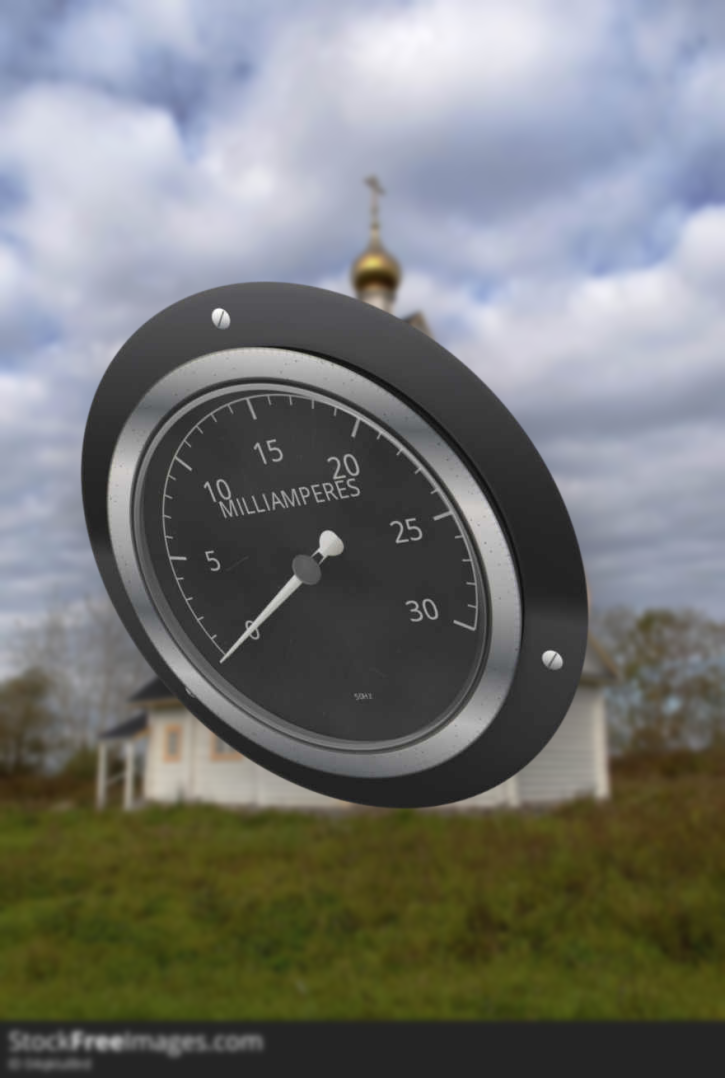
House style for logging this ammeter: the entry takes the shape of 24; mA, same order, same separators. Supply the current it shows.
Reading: 0; mA
